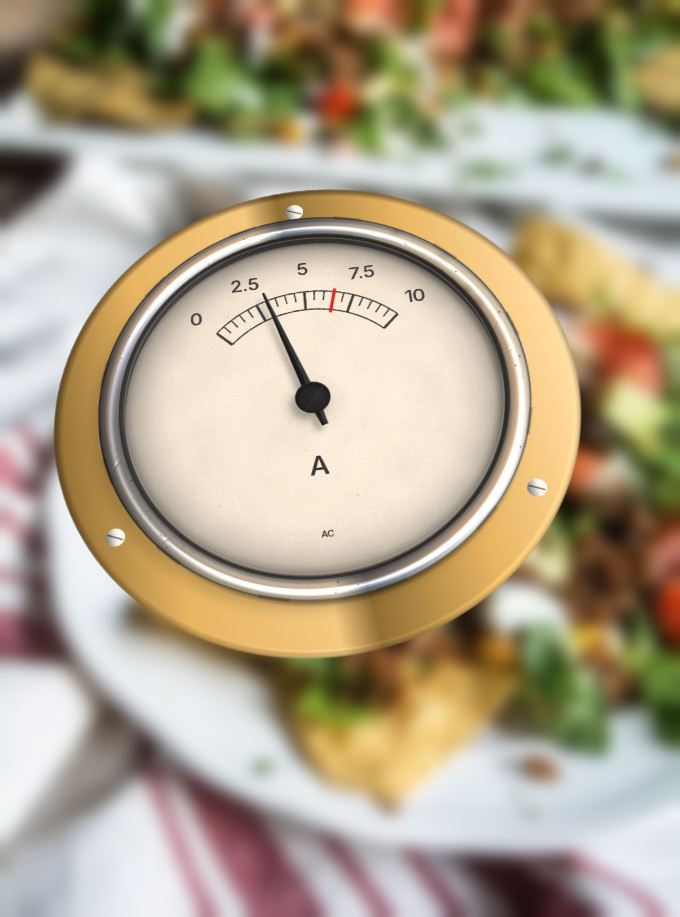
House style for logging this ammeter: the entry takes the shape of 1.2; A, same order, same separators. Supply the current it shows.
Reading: 3; A
